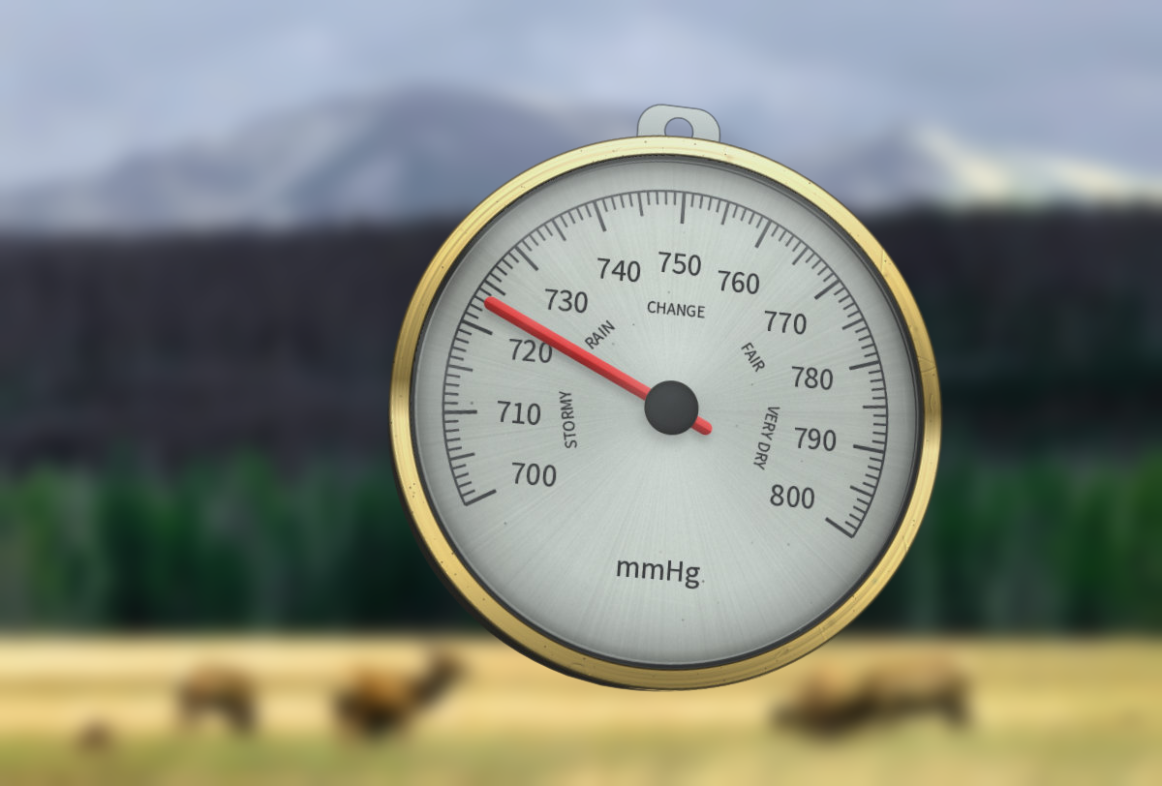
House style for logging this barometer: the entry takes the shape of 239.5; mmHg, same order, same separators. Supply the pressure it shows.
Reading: 723; mmHg
